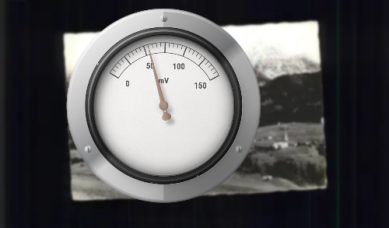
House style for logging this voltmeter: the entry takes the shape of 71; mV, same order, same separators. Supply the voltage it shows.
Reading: 55; mV
